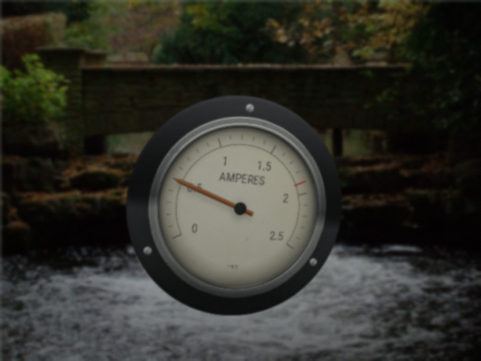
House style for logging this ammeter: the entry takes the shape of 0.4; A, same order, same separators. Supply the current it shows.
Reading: 0.5; A
